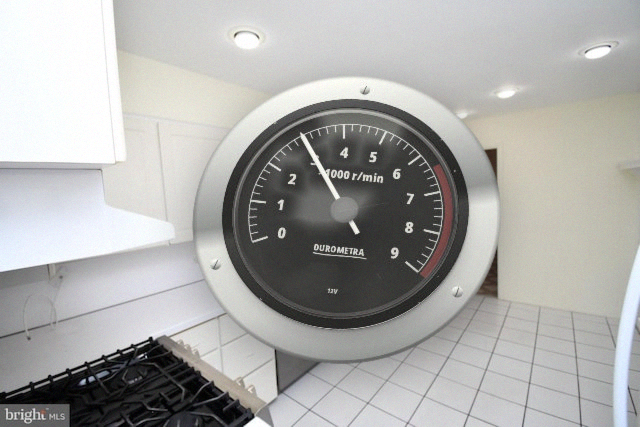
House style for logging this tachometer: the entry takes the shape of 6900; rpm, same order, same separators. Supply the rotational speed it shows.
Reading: 3000; rpm
